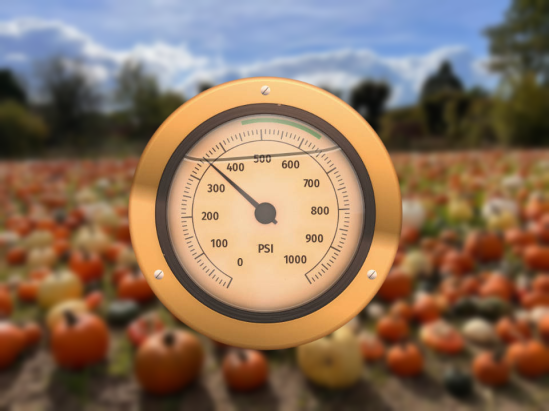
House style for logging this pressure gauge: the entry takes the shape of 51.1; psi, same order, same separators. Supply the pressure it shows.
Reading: 350; psi
